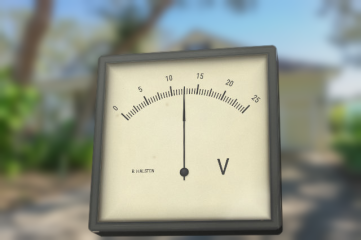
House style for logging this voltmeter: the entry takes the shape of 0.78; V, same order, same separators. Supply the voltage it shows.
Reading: 12.5; V
